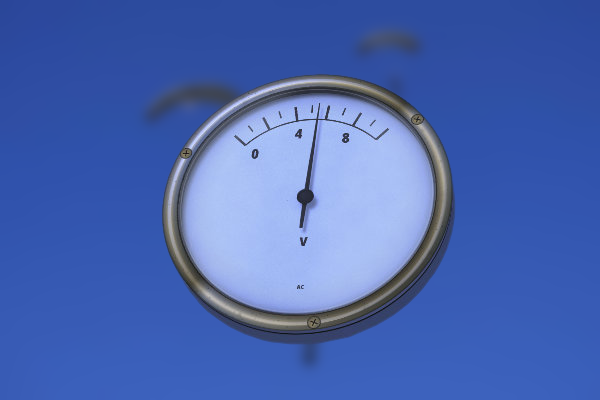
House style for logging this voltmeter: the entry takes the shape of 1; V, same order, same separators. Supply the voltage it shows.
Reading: 5.5; V
